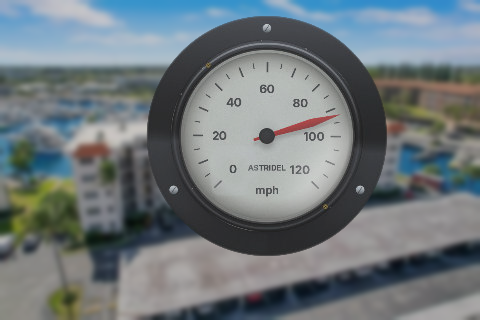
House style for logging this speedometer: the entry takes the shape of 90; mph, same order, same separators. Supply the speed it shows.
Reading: 92.5; mph
